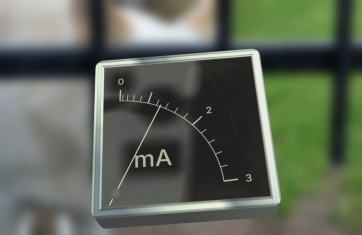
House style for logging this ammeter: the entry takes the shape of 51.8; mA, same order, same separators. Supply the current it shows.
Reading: 1.3; mA
